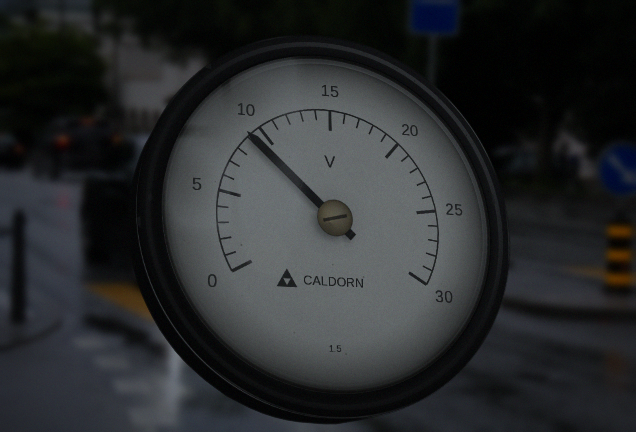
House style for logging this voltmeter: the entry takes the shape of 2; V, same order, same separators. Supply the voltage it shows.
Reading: 9; V
